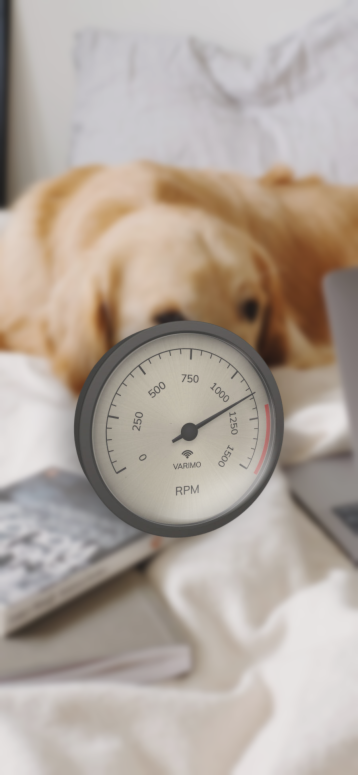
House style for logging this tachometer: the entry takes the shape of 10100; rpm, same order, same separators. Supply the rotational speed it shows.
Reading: 1125; rpm
